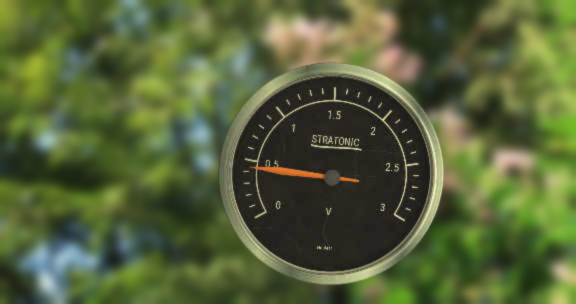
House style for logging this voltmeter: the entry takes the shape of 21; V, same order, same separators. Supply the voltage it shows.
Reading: 0.45; V
